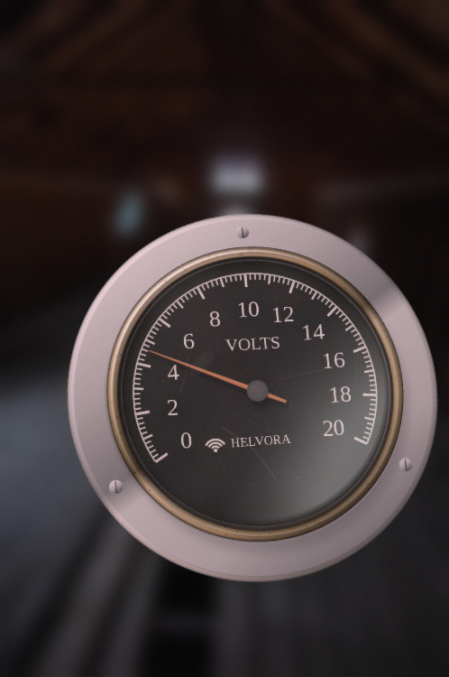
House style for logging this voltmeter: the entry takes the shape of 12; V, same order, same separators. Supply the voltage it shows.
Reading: 4.6; V
